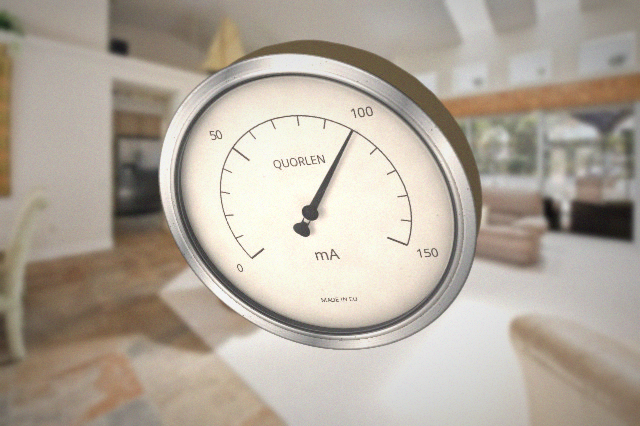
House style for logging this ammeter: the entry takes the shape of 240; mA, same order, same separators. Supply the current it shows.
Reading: 100; mA
